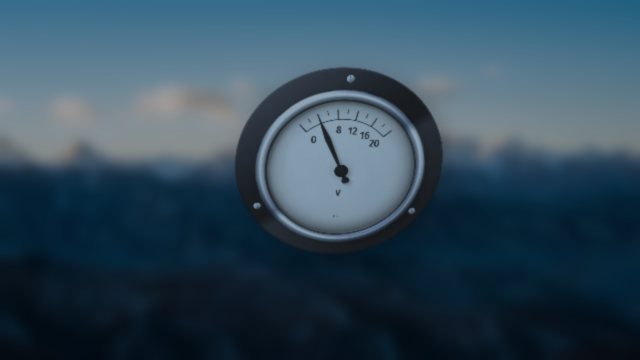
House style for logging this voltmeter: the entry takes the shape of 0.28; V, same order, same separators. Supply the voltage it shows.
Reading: 4; V
